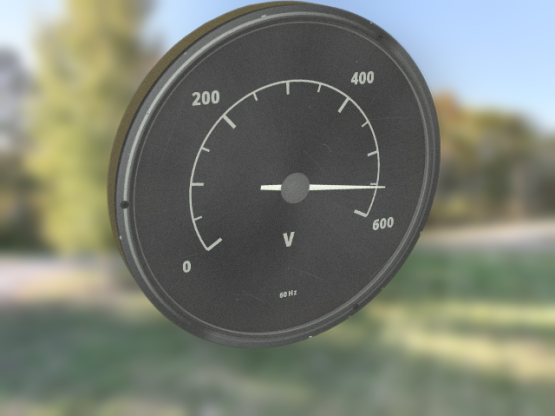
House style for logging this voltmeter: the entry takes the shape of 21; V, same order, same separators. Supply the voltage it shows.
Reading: 550; V
